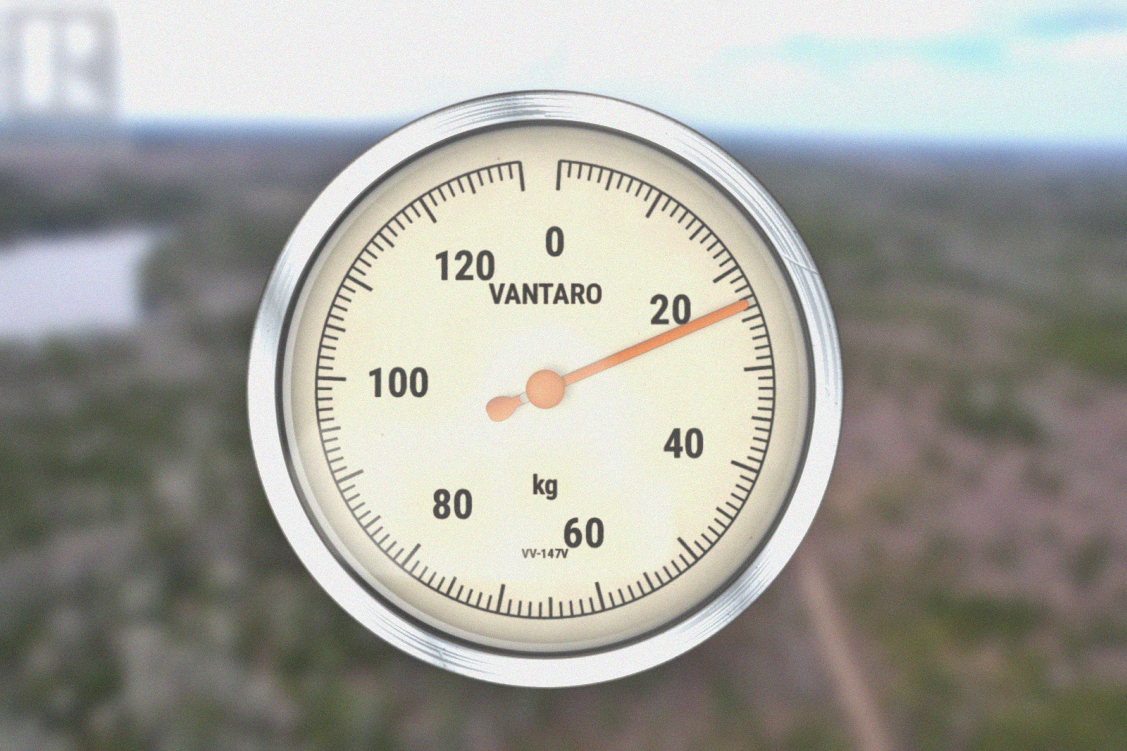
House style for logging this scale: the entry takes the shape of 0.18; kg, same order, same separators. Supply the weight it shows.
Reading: 23.5; kg
